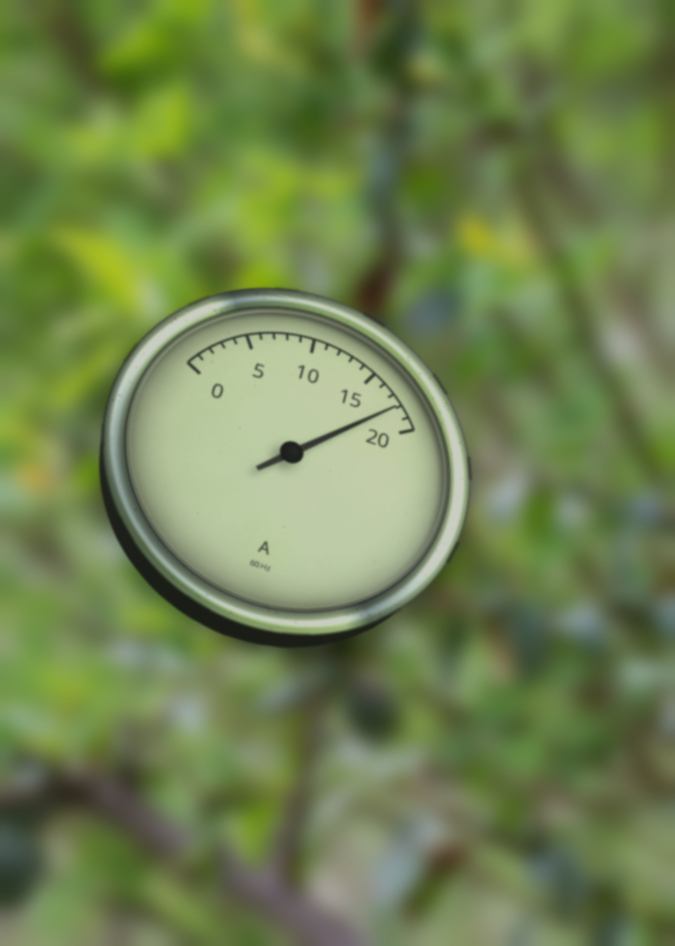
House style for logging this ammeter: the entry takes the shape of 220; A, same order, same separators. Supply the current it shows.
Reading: 18; A
